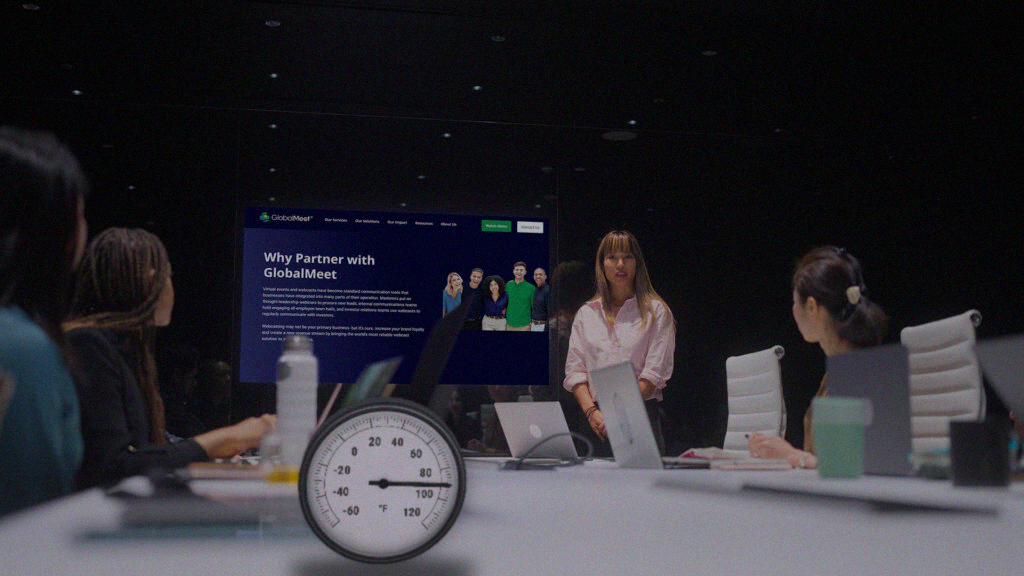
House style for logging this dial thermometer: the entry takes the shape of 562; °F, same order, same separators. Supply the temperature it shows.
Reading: 90; °F
